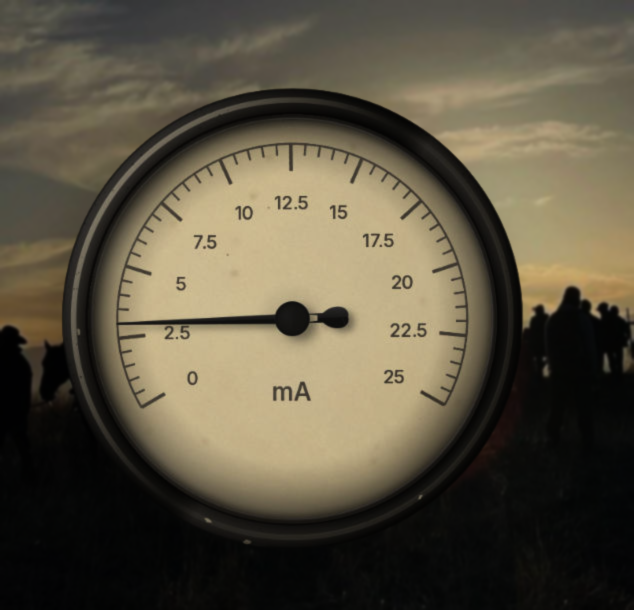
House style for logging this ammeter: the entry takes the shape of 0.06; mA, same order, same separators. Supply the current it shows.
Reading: 3; mA
